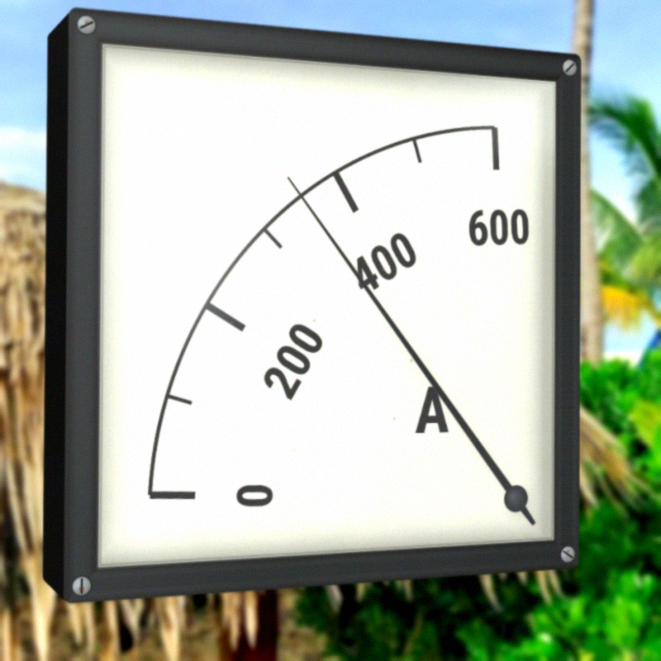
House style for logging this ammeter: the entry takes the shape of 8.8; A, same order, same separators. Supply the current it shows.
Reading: 350; A
